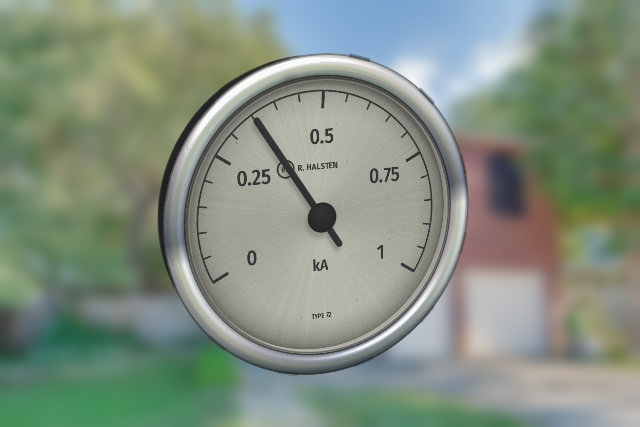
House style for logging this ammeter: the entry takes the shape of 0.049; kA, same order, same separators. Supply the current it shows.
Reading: 0.35; kA
